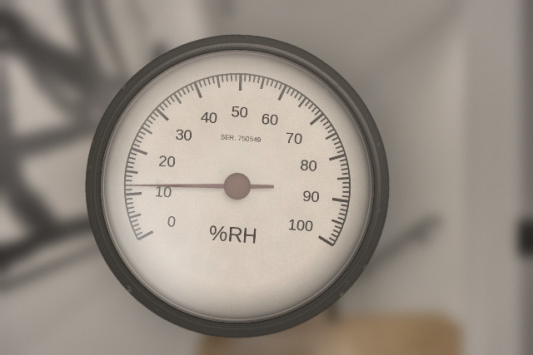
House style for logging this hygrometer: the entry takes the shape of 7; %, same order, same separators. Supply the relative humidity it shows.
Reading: 12; %
